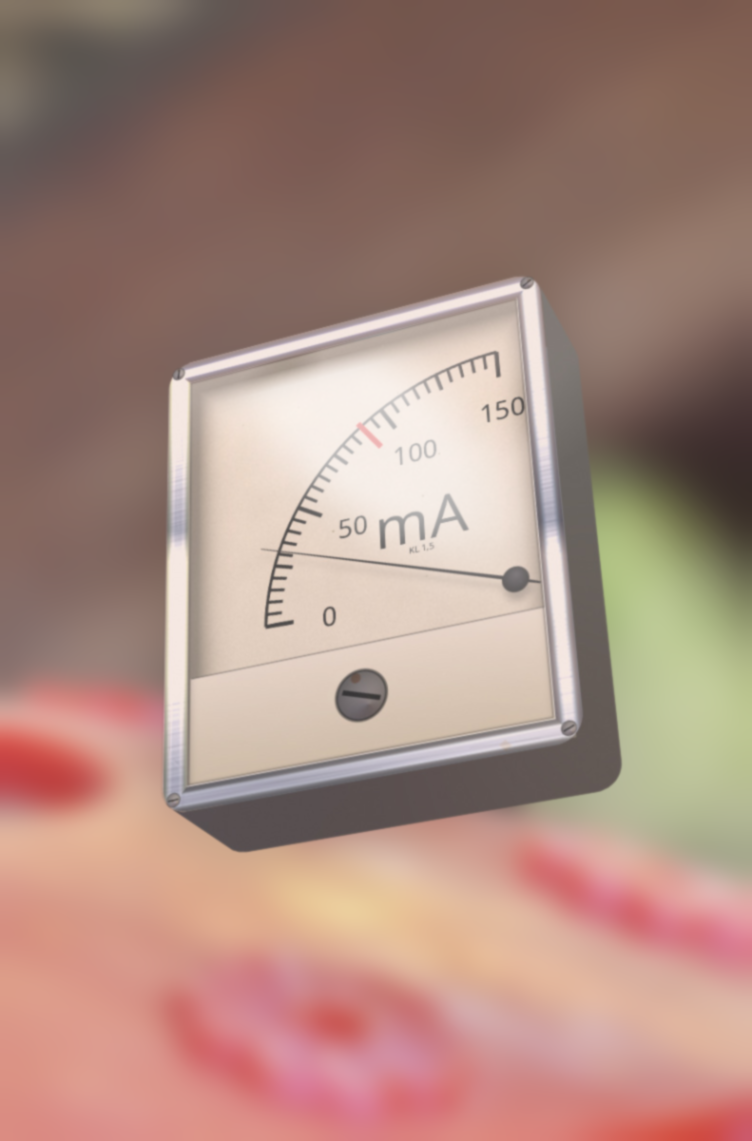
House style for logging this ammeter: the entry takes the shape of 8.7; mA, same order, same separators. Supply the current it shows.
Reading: 30; mA
